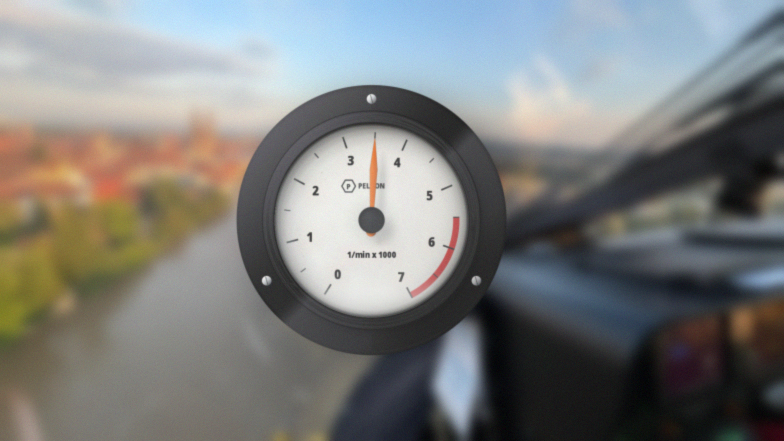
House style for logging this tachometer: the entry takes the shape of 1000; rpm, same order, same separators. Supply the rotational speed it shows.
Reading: 3500; rpm
